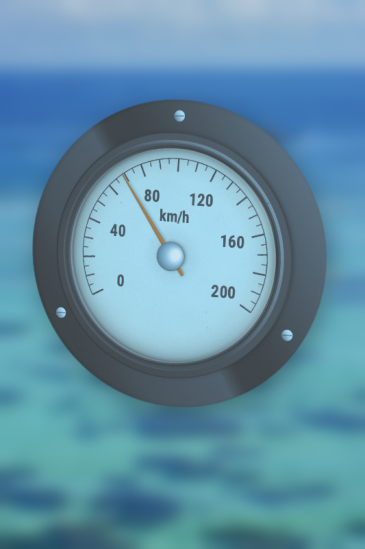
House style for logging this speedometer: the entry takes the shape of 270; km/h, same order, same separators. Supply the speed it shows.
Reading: 70; km/h
